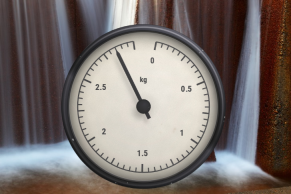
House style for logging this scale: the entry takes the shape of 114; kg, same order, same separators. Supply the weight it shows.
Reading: 2.85; kg
